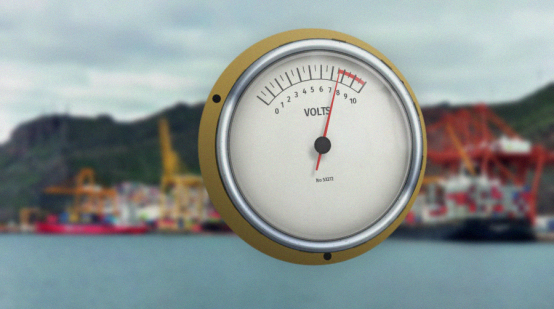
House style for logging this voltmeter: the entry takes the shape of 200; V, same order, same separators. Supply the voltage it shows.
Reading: 7.5; V
